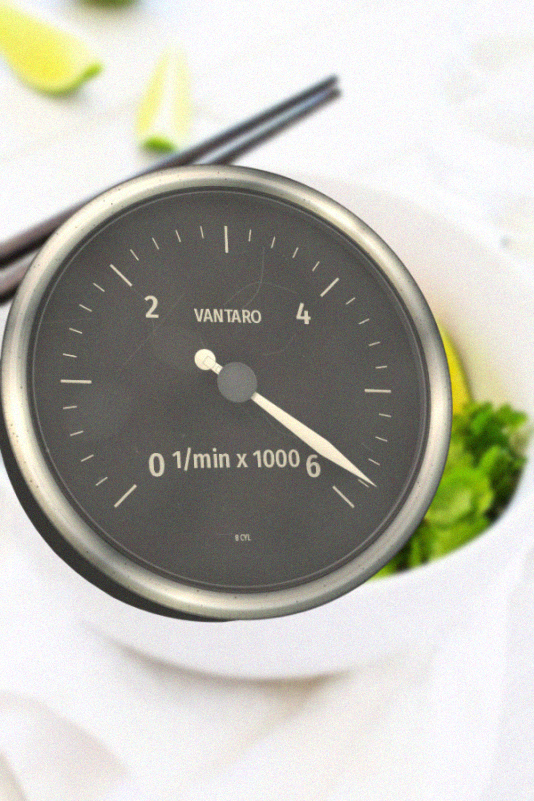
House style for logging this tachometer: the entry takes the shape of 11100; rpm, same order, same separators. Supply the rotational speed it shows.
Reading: 5800; rpm
